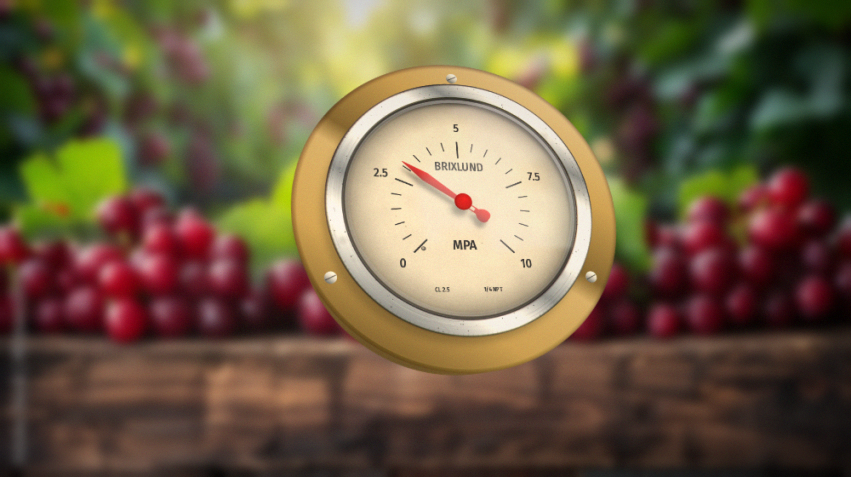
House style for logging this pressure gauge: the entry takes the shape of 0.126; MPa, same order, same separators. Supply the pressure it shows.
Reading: 3; MPa
